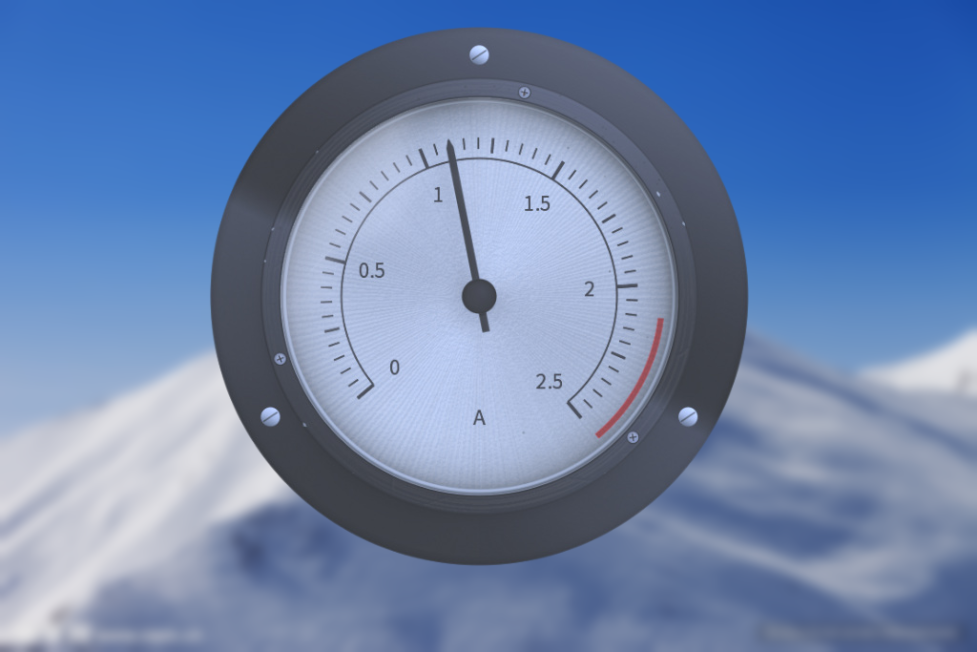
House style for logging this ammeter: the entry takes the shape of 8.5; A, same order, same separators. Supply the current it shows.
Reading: 1.1; A
